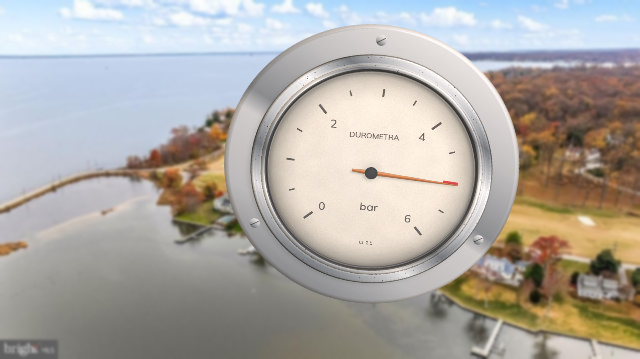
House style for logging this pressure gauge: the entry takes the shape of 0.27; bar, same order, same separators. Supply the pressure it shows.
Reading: 5; bar
